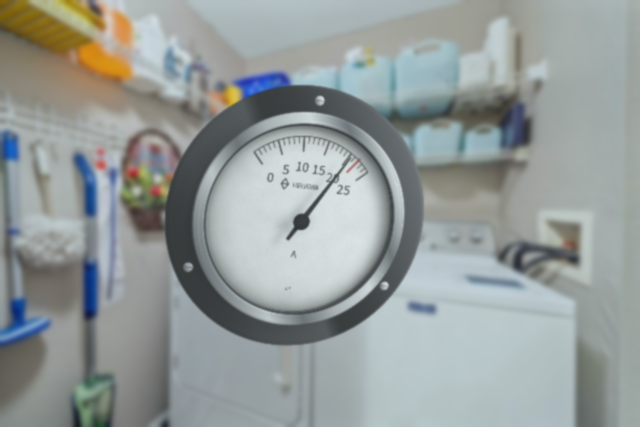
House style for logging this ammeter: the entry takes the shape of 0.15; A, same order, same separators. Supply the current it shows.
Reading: 20; A
